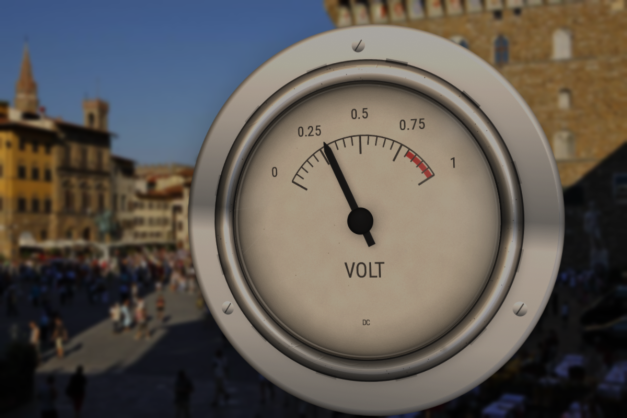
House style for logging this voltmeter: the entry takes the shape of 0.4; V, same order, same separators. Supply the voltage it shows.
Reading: 0.3; V
